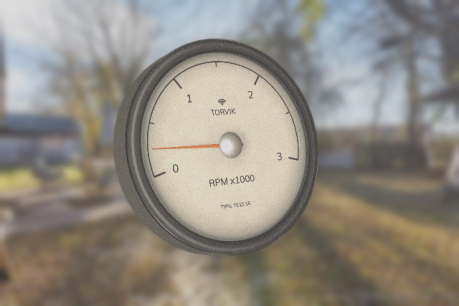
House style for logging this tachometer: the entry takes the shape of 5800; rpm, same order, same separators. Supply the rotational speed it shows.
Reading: 250; rpm
